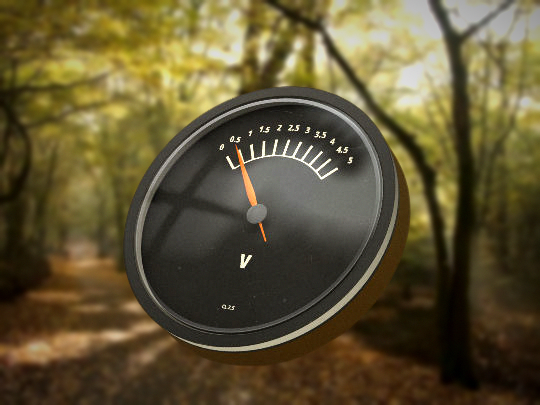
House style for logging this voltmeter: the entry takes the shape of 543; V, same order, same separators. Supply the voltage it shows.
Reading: 0.5; V
